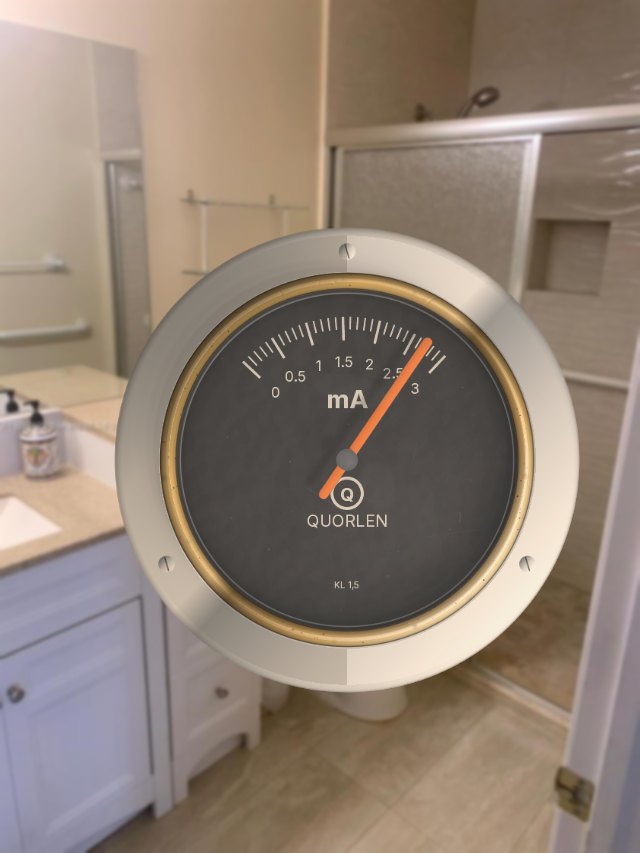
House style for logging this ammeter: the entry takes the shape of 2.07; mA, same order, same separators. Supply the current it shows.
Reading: 2.7; mA
